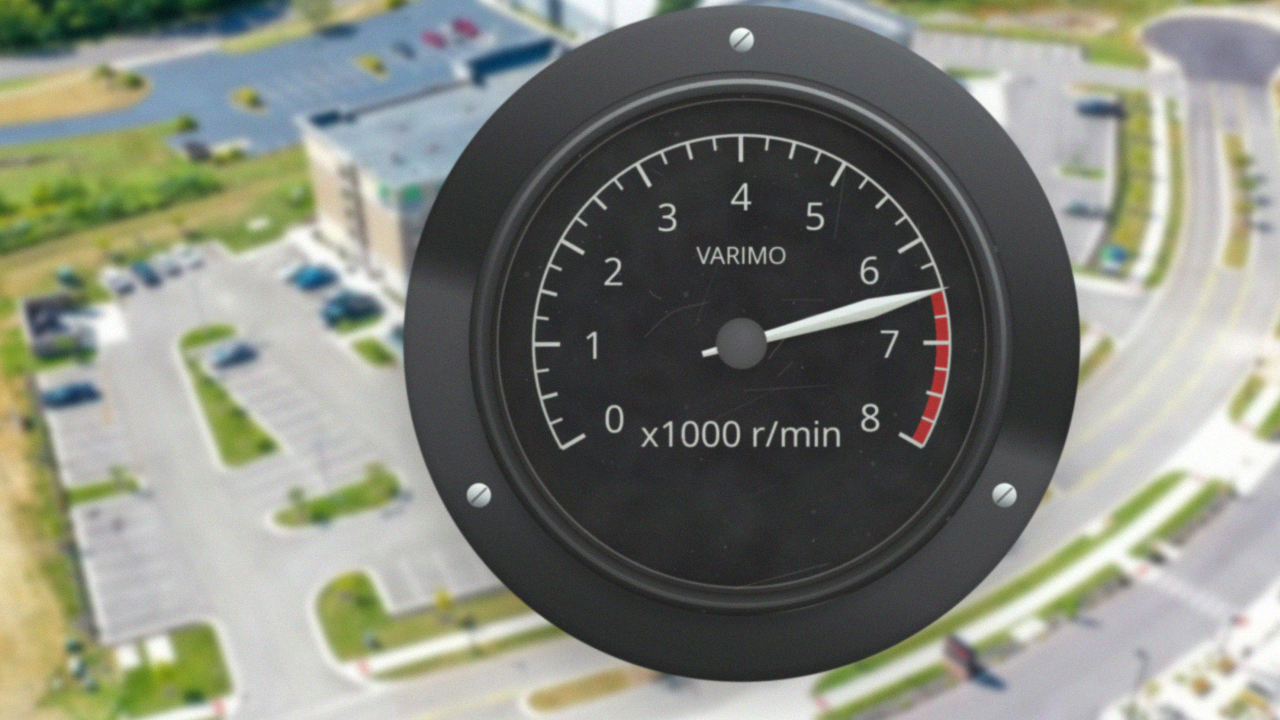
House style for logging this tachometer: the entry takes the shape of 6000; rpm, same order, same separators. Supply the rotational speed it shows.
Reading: 6500; rpm
